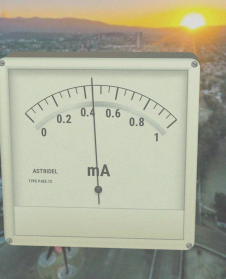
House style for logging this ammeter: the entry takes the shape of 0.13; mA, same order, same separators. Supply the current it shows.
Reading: 0.45; mA
